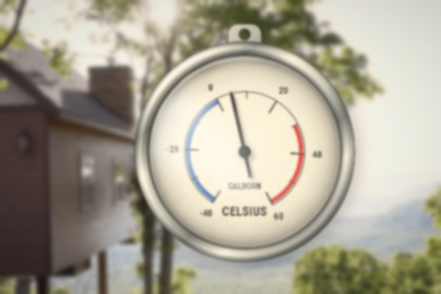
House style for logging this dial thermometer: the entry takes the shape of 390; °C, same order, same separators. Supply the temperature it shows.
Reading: 5; °C
